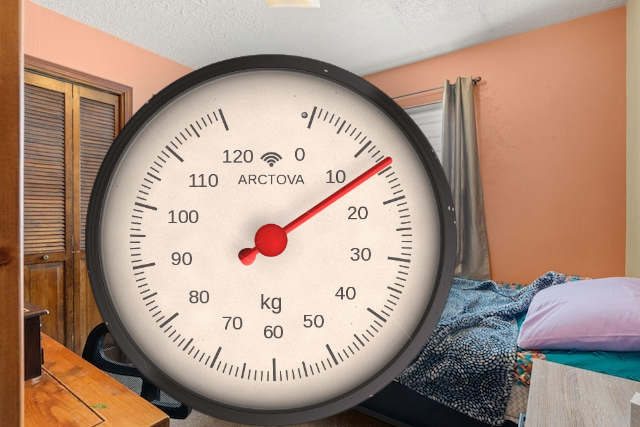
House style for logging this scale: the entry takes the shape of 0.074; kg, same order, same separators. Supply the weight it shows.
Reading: 14; kg
